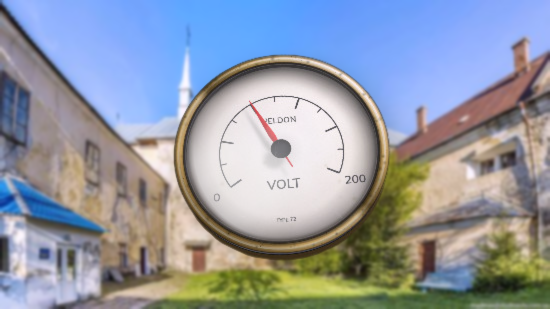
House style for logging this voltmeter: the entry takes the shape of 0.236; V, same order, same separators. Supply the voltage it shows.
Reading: 80; V
